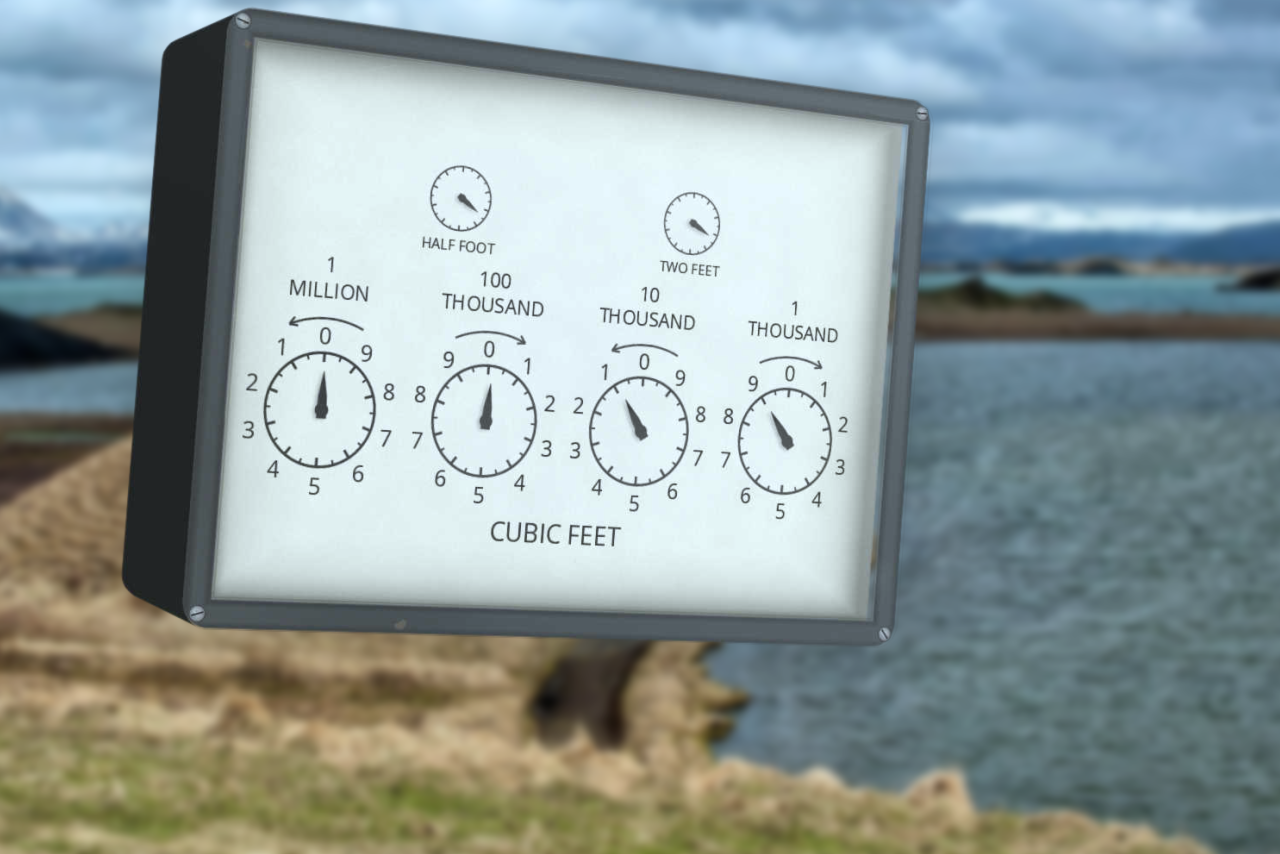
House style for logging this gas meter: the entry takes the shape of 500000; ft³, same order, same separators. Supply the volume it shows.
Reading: 900; ft³
